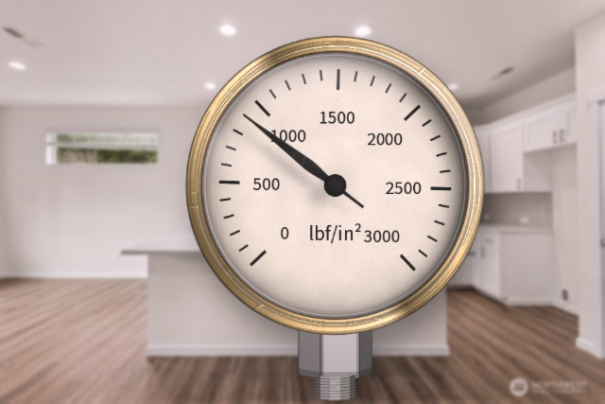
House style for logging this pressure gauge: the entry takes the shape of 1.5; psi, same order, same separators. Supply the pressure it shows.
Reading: 900; psi
